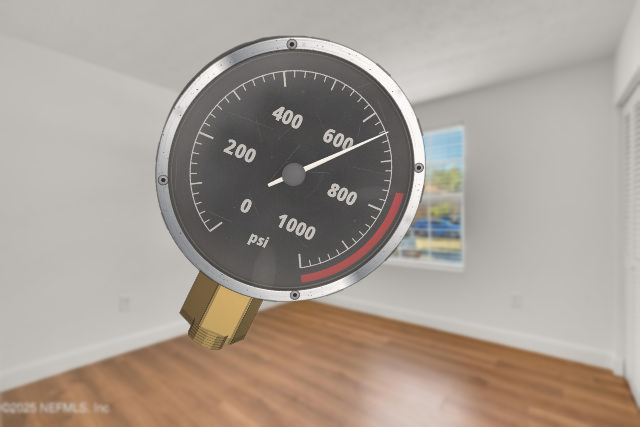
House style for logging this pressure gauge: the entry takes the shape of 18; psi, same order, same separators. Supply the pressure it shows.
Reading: 640; psi
